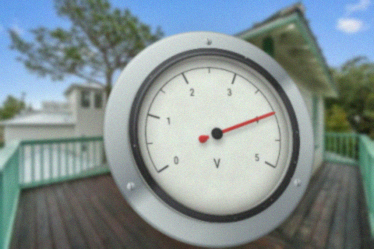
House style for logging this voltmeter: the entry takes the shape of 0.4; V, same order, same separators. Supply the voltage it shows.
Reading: 4; V
